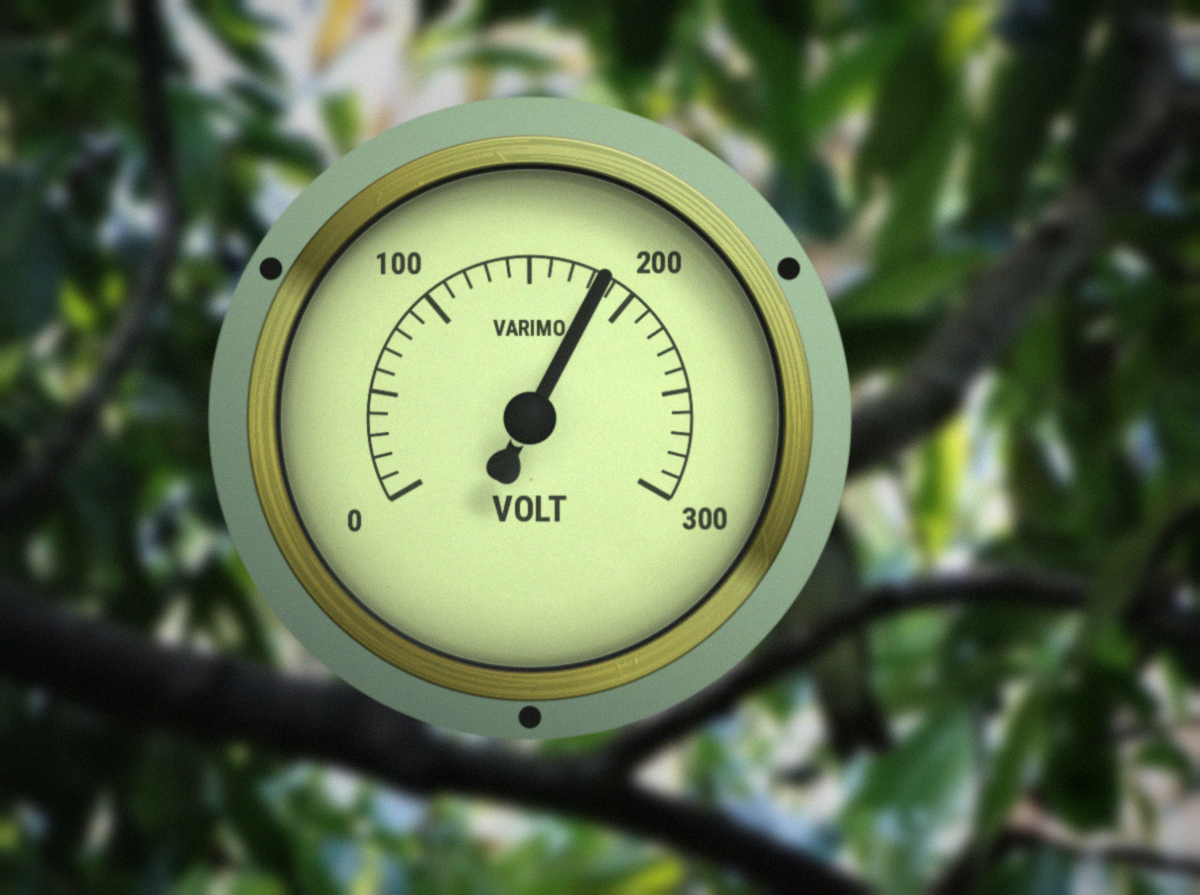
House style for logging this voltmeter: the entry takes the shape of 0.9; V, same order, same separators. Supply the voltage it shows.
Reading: 185; V
